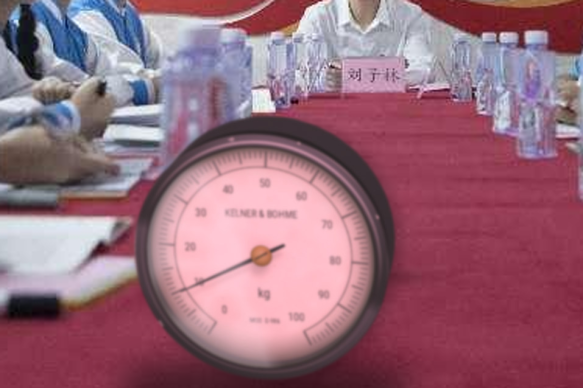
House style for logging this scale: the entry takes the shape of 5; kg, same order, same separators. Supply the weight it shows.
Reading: 10; kg
